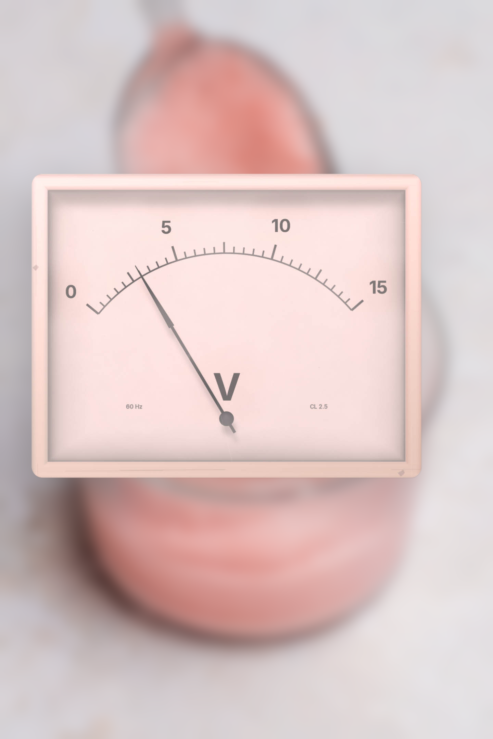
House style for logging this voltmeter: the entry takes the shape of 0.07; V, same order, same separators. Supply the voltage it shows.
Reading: 3; V
